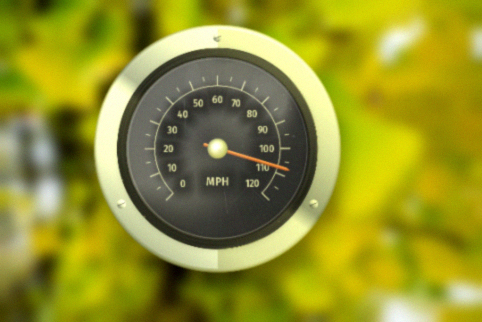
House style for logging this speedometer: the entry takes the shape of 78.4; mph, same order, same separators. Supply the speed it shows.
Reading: 107.5; mph
